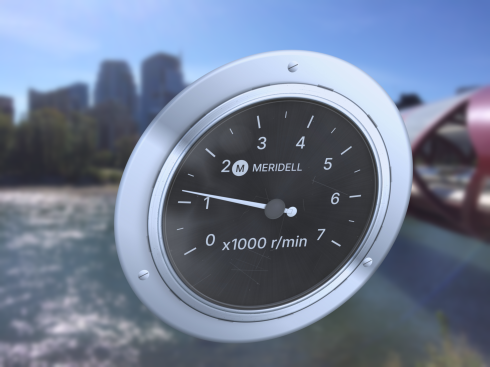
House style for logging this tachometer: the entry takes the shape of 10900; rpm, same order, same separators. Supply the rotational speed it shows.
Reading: 1250; rpm
